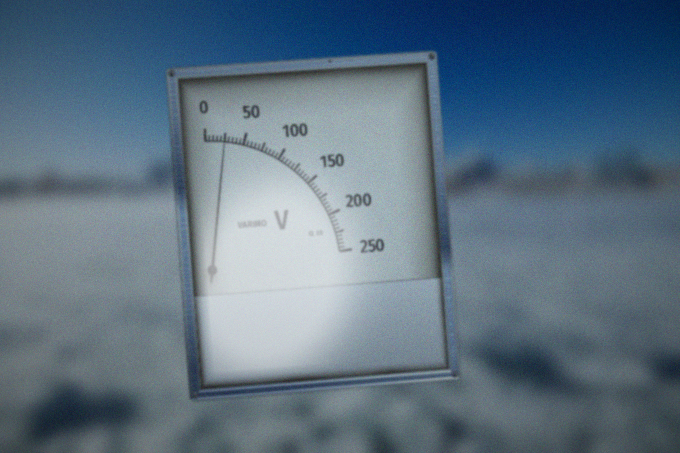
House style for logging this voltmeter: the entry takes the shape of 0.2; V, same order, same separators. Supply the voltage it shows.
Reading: 25; V
